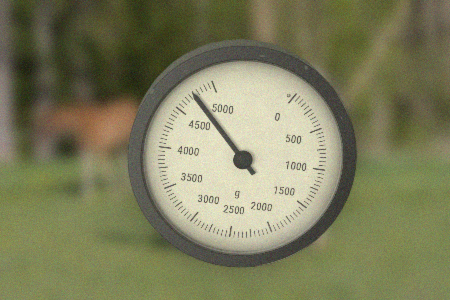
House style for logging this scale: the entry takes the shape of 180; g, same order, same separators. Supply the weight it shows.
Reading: 4750; g
